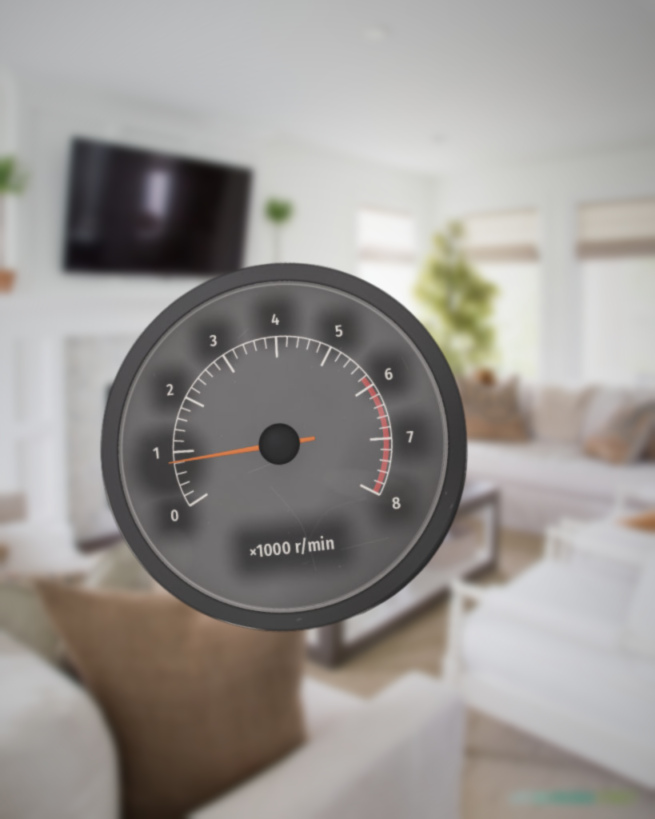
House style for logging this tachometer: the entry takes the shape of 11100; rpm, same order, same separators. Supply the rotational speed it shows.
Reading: 800; rpm
